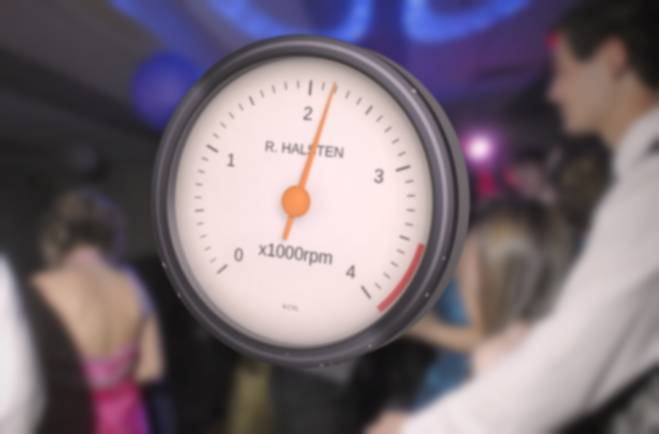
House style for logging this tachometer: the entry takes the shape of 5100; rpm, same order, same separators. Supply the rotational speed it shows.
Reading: 2200; rpm
